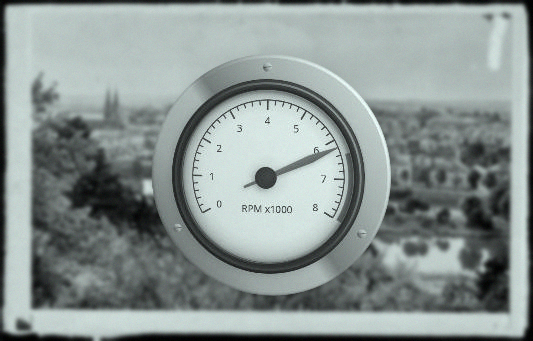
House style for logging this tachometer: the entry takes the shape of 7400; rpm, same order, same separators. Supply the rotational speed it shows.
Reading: 6200; rpm
